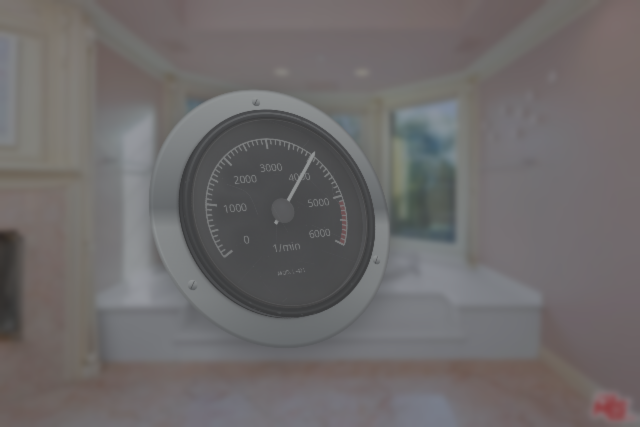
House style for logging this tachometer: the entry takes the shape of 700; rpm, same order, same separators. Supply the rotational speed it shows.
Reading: 4000; rpm
